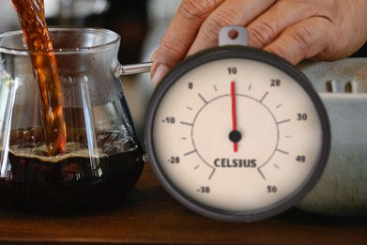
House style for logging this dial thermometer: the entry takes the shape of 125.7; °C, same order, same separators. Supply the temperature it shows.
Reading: 10; °C
